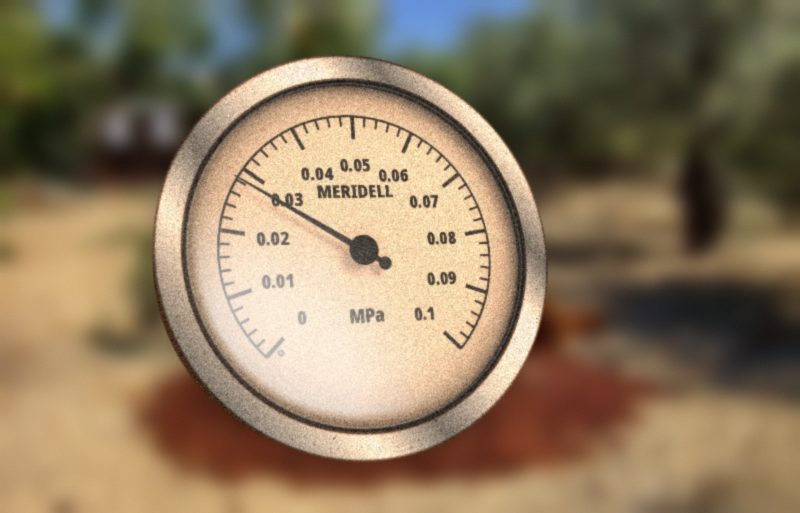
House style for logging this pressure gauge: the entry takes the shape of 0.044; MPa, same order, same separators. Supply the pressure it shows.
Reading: 0.028; MPa
